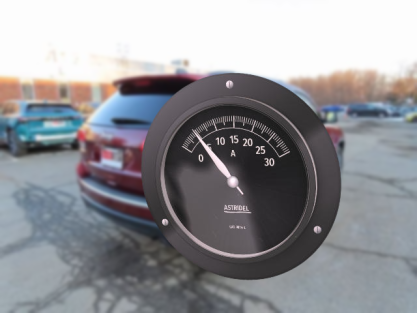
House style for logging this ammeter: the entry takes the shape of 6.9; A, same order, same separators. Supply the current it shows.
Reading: 5; A
